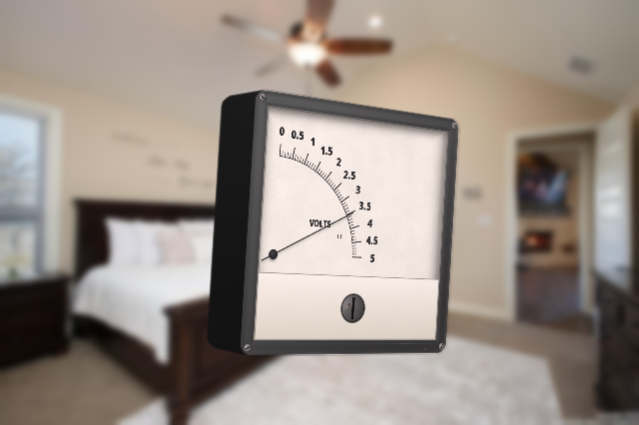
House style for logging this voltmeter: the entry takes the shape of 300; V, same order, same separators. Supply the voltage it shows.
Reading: 3.5; V
